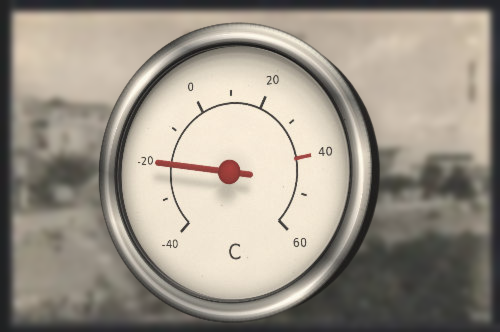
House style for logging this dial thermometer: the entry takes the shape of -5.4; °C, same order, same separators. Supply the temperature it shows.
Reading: -20; °C
